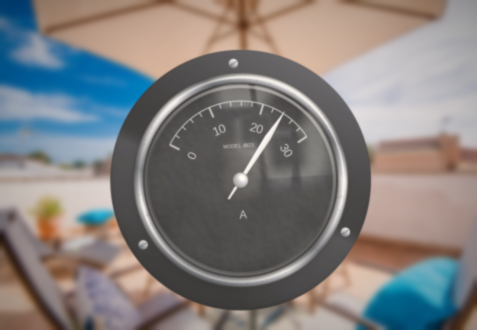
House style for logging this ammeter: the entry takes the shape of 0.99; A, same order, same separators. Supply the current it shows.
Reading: 24; A
